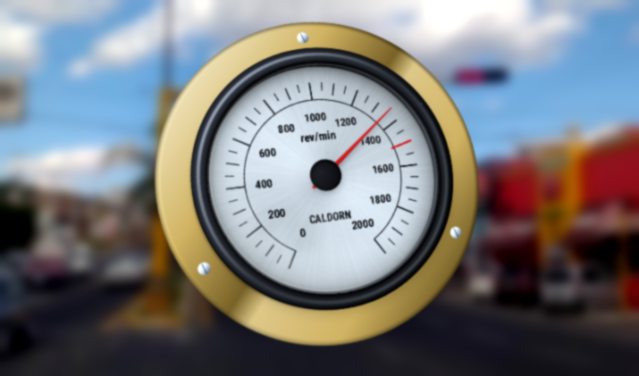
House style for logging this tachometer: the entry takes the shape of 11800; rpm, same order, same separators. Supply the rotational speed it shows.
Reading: 1350; rpm
